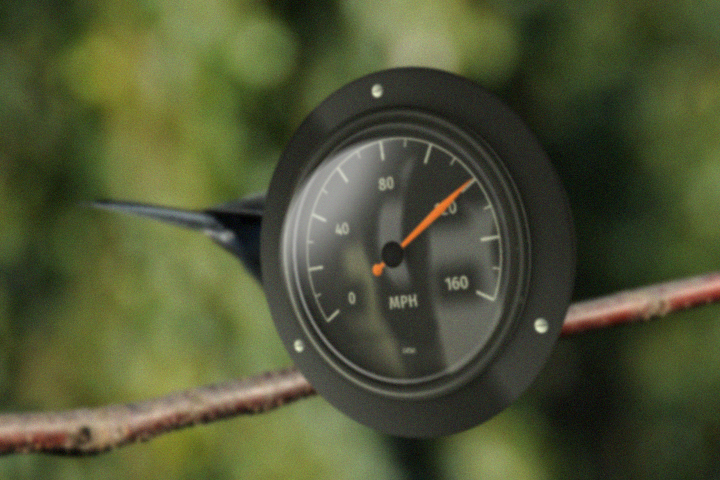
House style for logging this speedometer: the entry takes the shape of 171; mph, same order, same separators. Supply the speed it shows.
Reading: 120; mph
